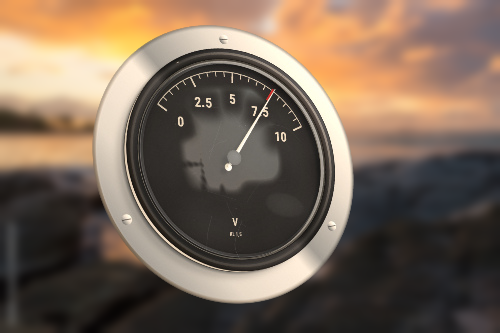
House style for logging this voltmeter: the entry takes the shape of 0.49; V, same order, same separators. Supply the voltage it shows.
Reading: 7.5; V
